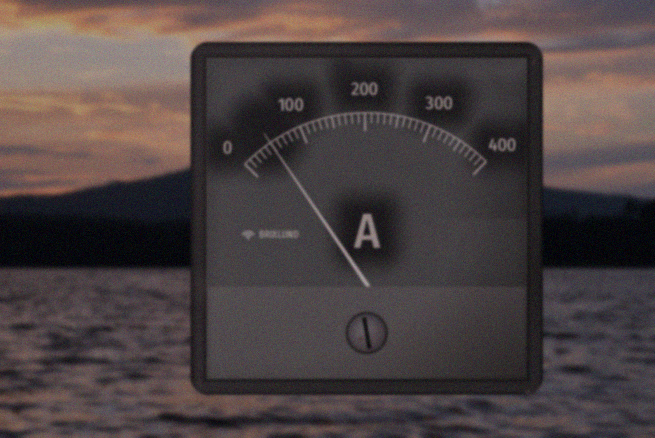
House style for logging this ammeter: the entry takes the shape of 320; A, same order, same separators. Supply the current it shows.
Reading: 50; A
